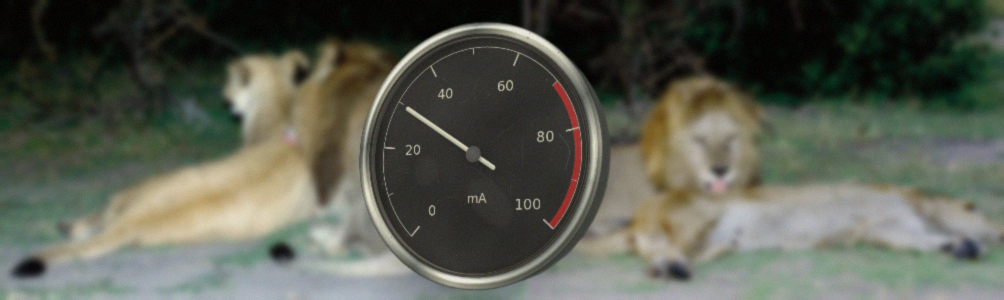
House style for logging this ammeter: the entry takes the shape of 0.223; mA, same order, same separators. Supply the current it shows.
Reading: 30; mA
